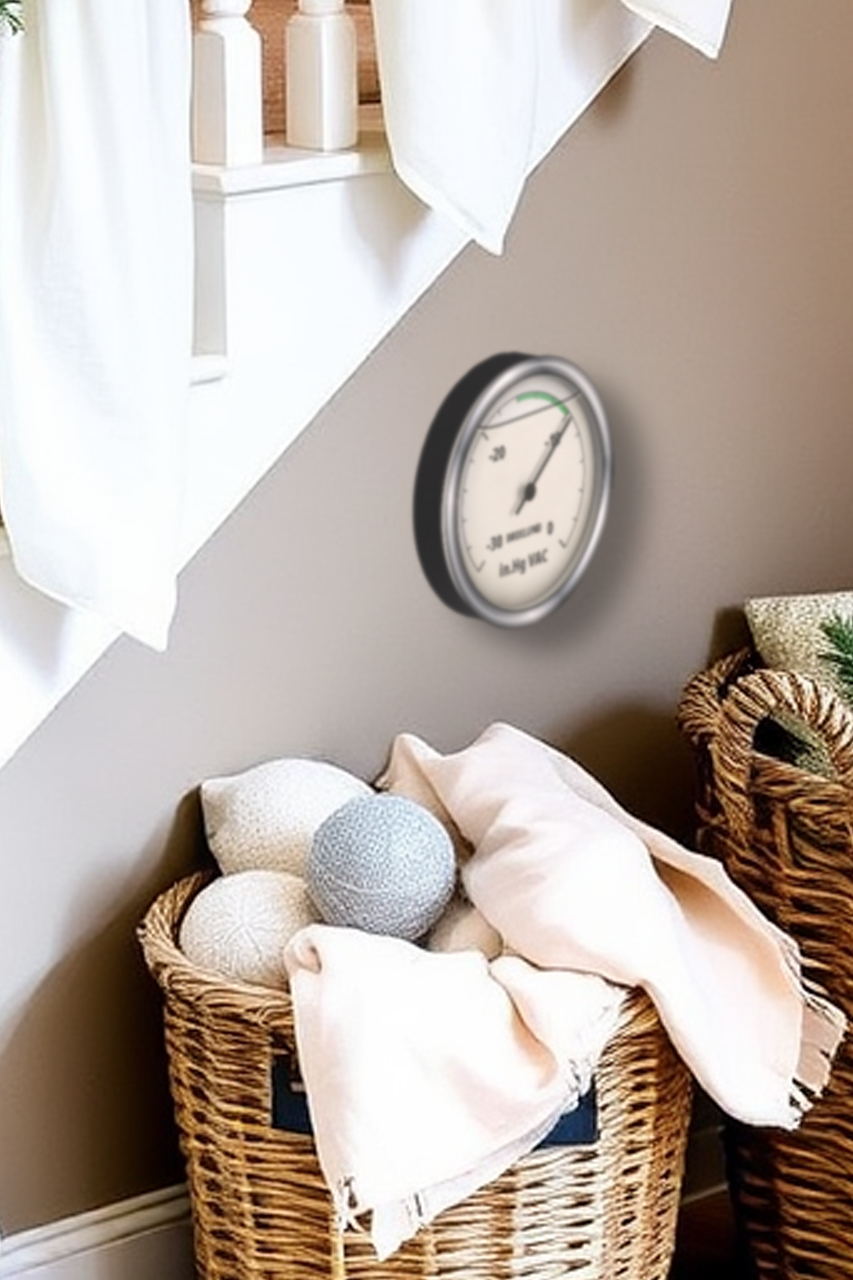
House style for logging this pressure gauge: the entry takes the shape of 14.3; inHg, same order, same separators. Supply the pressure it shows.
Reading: -10; inHg
